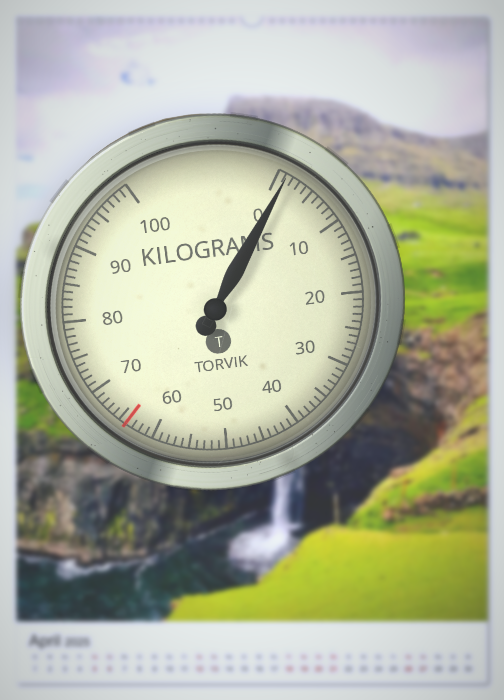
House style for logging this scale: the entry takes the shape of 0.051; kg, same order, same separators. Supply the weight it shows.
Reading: 1; kg
